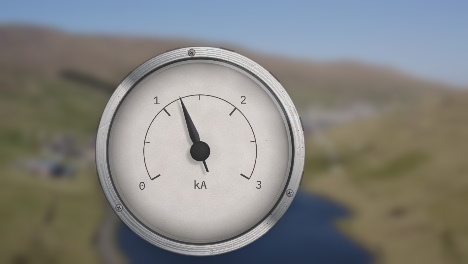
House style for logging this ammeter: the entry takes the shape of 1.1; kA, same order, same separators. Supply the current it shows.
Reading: 1.25; kA
